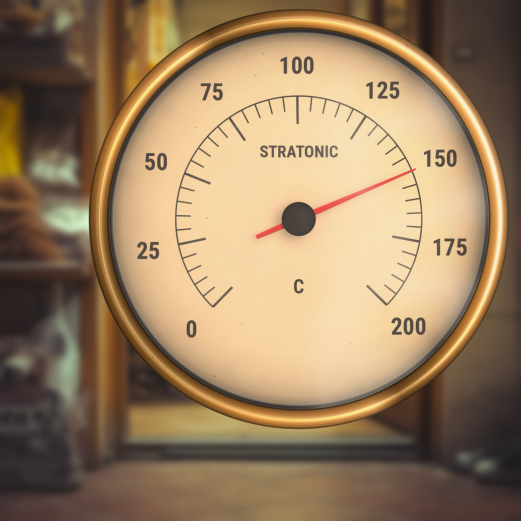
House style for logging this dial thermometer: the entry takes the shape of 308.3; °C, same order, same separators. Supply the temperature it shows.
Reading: 150; °C
